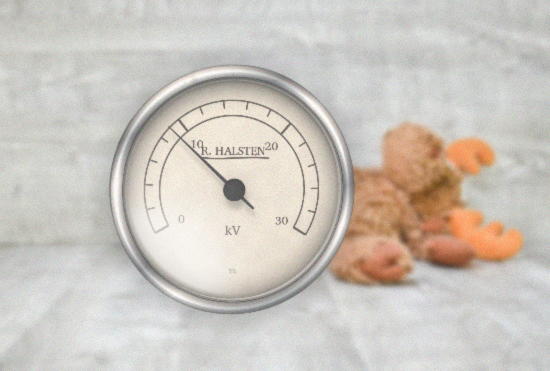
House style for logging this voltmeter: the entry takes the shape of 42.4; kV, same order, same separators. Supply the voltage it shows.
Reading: 9; kV
